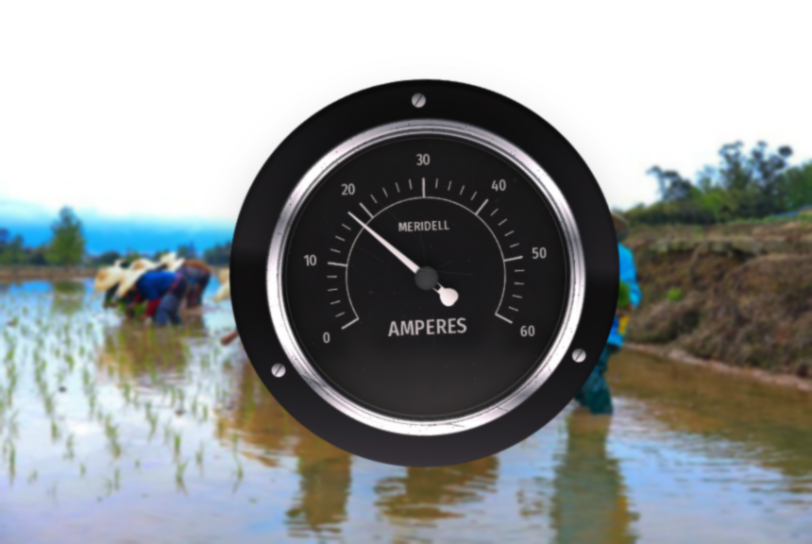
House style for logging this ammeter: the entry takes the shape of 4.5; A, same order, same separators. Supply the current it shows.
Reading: 18; A
